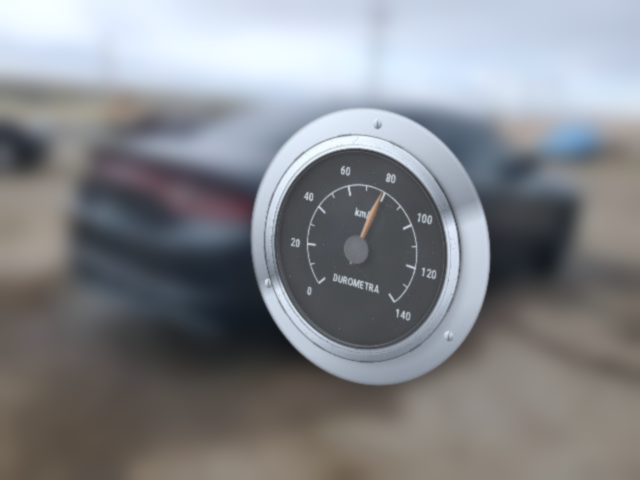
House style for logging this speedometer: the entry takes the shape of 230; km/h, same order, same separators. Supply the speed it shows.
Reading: 80; km/h
